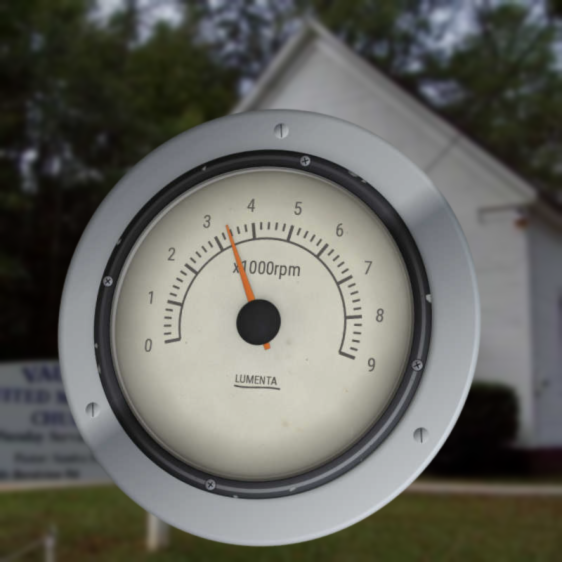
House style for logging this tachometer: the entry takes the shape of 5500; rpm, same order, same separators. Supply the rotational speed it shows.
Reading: 3400; rpm
